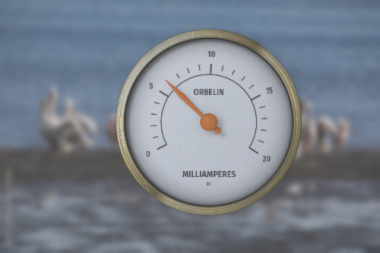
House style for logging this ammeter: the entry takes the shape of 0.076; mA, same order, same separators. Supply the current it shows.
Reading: 6; mA
